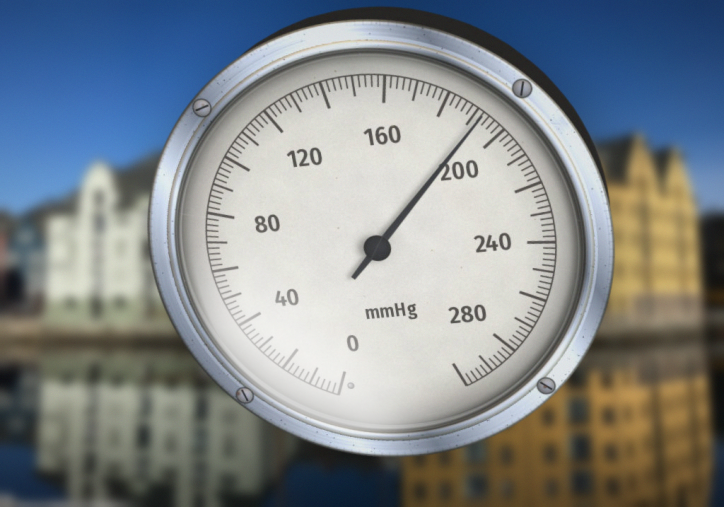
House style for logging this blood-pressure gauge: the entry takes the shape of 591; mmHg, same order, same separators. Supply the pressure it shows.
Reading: 192; mmHg
